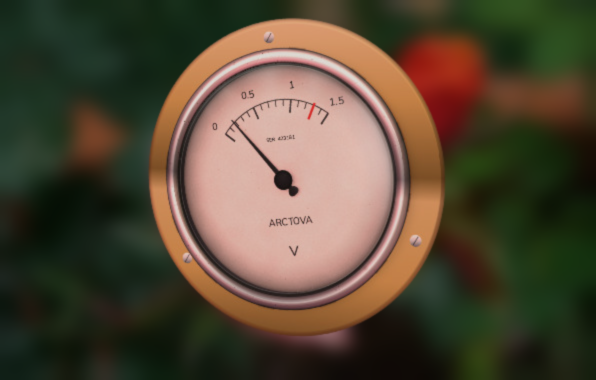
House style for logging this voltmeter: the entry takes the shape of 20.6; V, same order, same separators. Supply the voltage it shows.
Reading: 0.2; V
